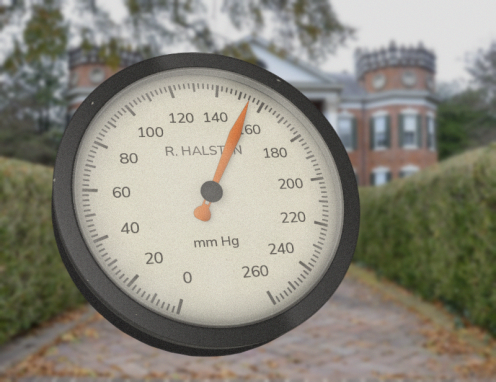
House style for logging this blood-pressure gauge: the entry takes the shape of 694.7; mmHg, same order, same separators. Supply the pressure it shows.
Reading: 154; mmHg
